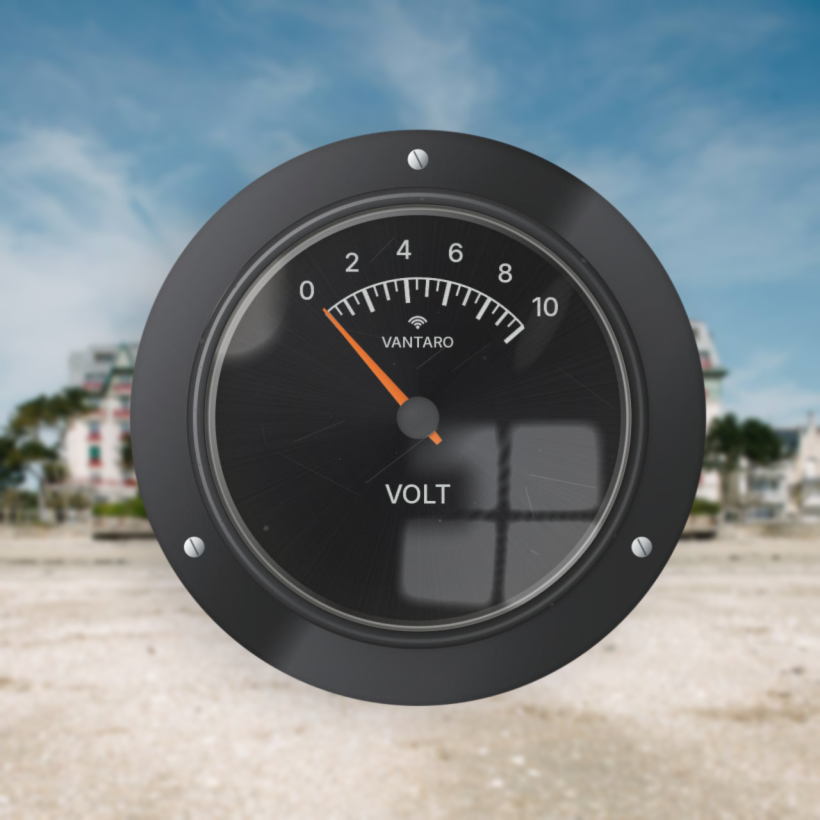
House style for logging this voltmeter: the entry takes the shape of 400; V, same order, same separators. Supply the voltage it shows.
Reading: 0; V
